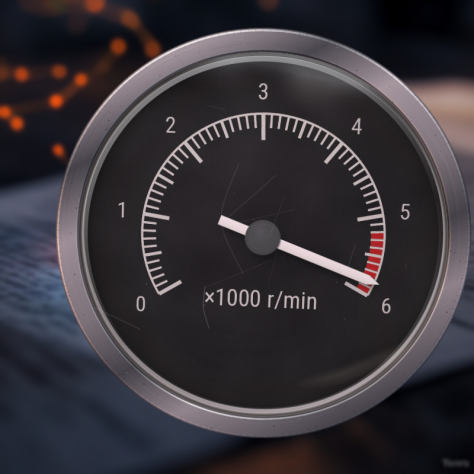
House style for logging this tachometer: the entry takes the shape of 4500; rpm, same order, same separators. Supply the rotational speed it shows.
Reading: 5800; rpm
